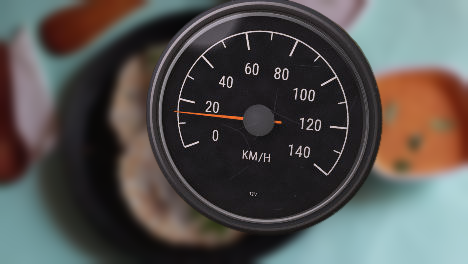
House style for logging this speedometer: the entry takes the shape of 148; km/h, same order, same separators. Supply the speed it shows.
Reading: 15; km/h
